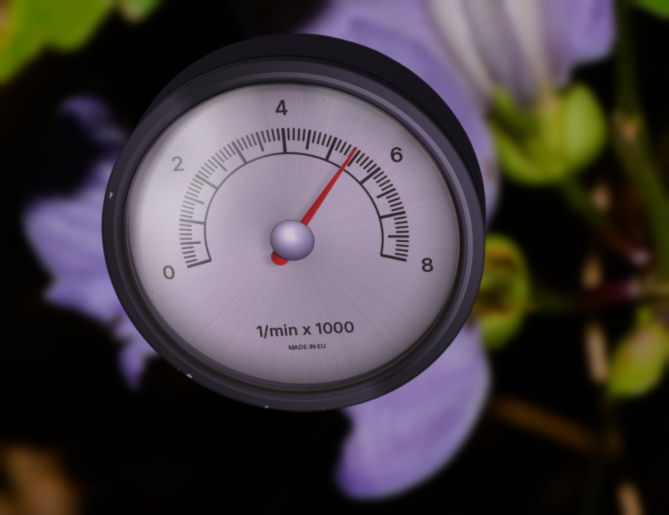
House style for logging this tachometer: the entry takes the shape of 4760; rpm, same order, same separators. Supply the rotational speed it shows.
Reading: 5400; rpm
